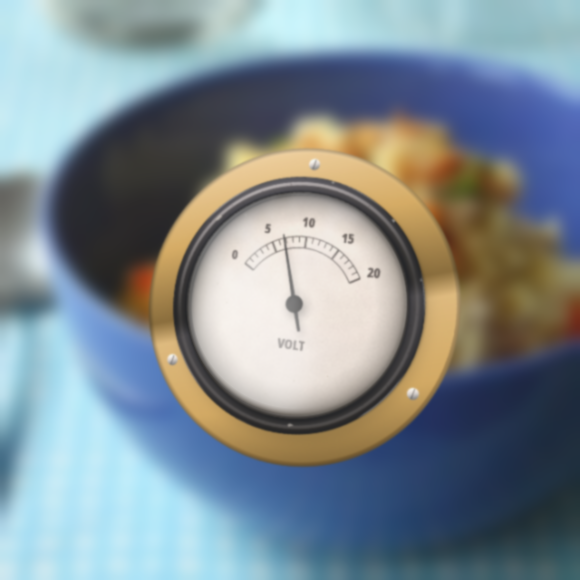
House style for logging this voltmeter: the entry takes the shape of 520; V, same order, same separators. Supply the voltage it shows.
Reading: 7; V
